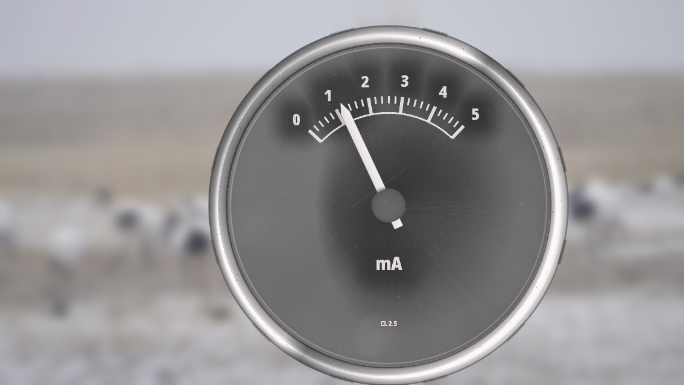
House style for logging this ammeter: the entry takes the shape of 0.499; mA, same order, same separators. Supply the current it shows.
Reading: 1.2; mA
